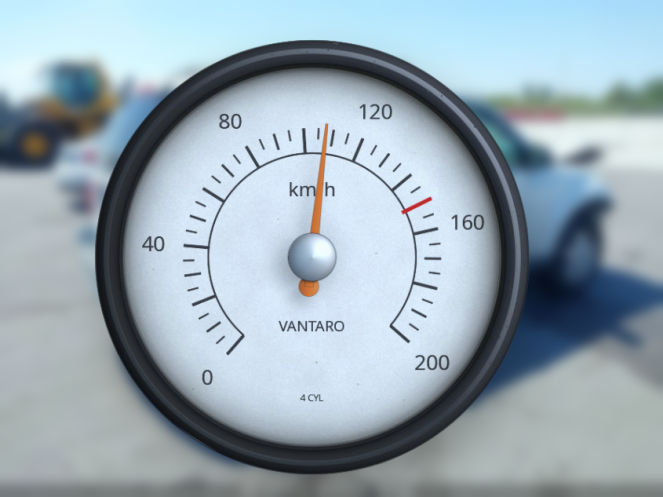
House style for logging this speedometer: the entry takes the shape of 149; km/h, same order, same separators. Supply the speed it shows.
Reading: 107.5; km/h
